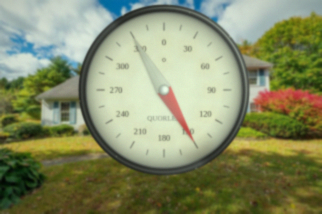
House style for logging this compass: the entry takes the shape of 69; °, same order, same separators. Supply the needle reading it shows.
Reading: 150; °
